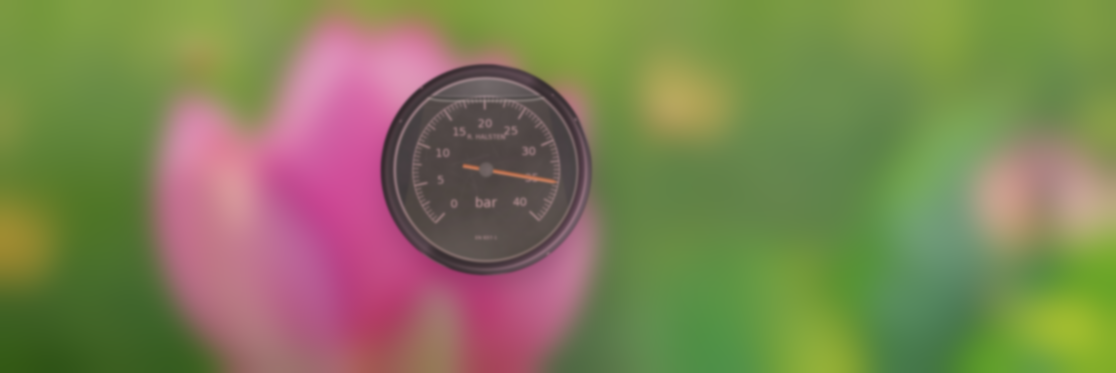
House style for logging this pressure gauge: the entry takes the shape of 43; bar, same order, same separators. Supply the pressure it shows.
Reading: 35; bar
